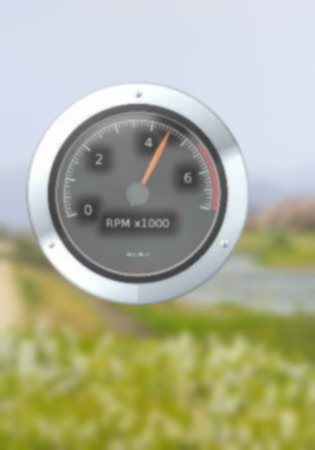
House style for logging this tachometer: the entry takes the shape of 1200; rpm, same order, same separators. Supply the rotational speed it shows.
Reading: 4500; rpm
